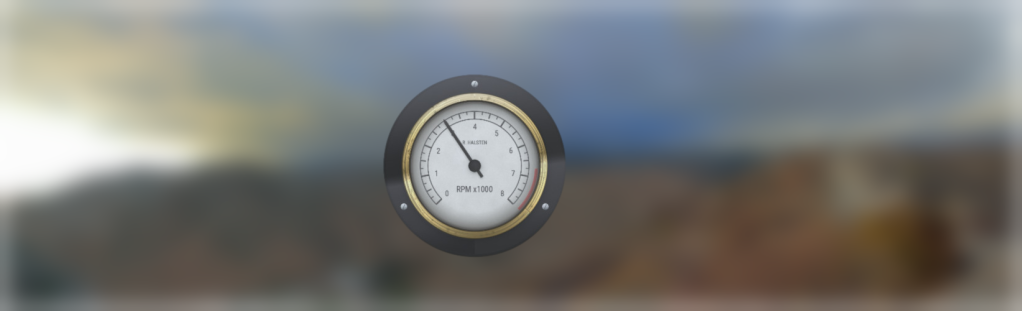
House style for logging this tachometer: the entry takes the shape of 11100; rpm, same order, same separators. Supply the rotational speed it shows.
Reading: 3000; rpm
